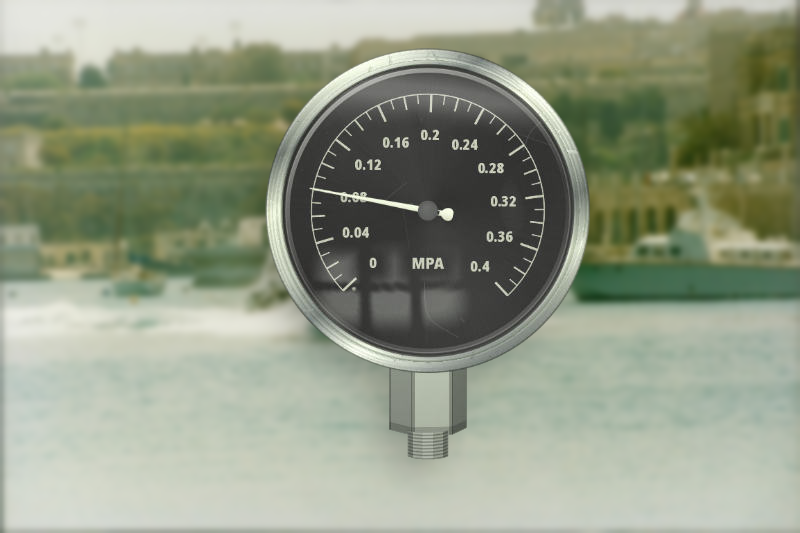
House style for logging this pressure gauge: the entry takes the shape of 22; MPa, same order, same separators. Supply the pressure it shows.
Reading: 0.08; MPa
